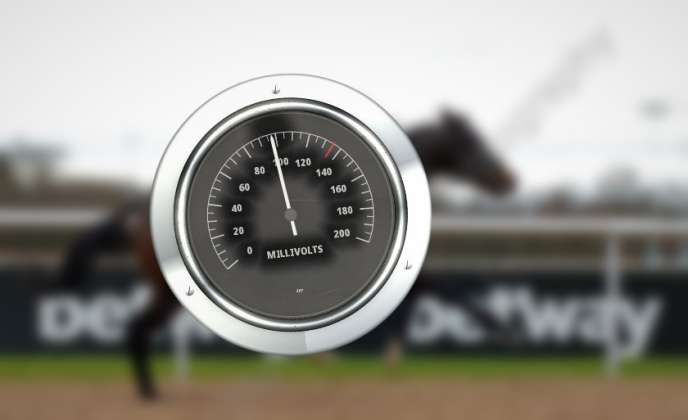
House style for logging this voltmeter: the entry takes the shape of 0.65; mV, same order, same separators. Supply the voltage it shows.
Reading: 97.5; mV
